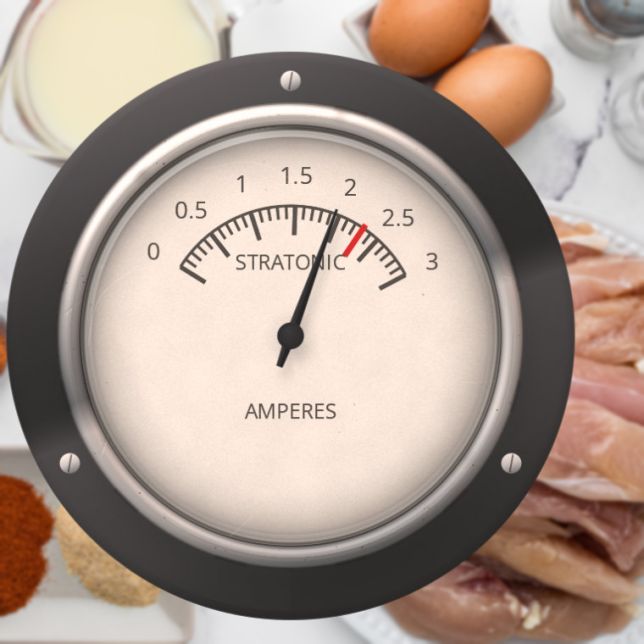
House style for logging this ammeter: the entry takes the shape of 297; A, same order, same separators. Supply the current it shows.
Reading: 1.95; A
